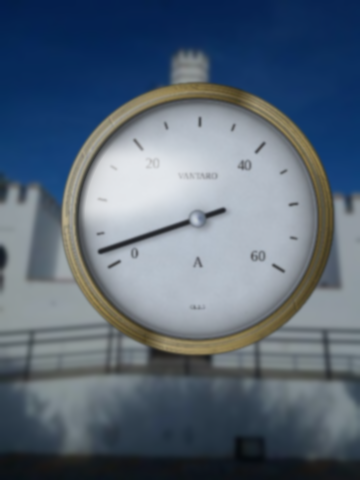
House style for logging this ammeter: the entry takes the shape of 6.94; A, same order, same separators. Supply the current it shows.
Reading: 2.5; A
